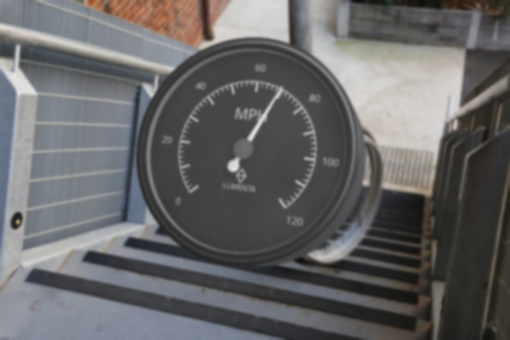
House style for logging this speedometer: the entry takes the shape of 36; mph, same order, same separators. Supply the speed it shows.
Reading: 70; mph
